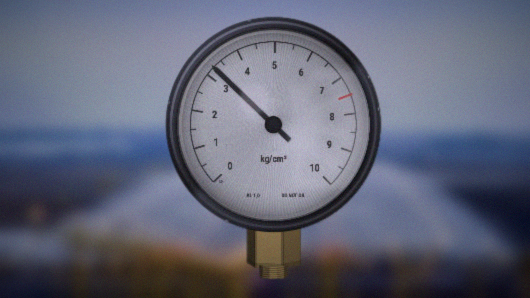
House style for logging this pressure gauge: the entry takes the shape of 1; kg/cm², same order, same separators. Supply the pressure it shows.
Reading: 3.25; kg/cm²
